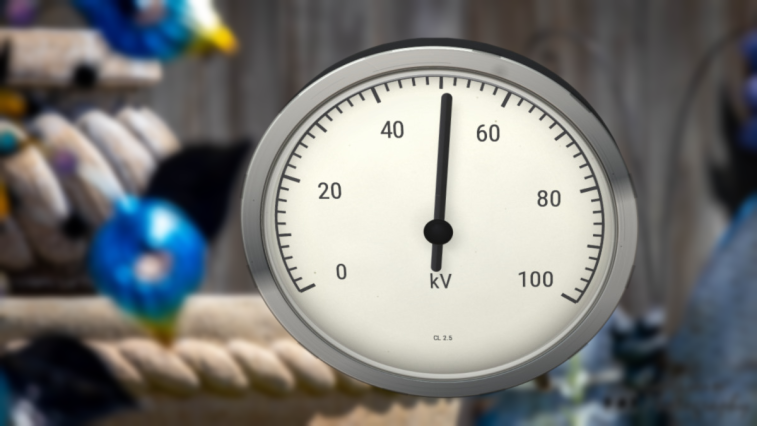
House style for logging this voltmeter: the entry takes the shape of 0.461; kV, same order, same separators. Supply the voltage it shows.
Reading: 51; kV
